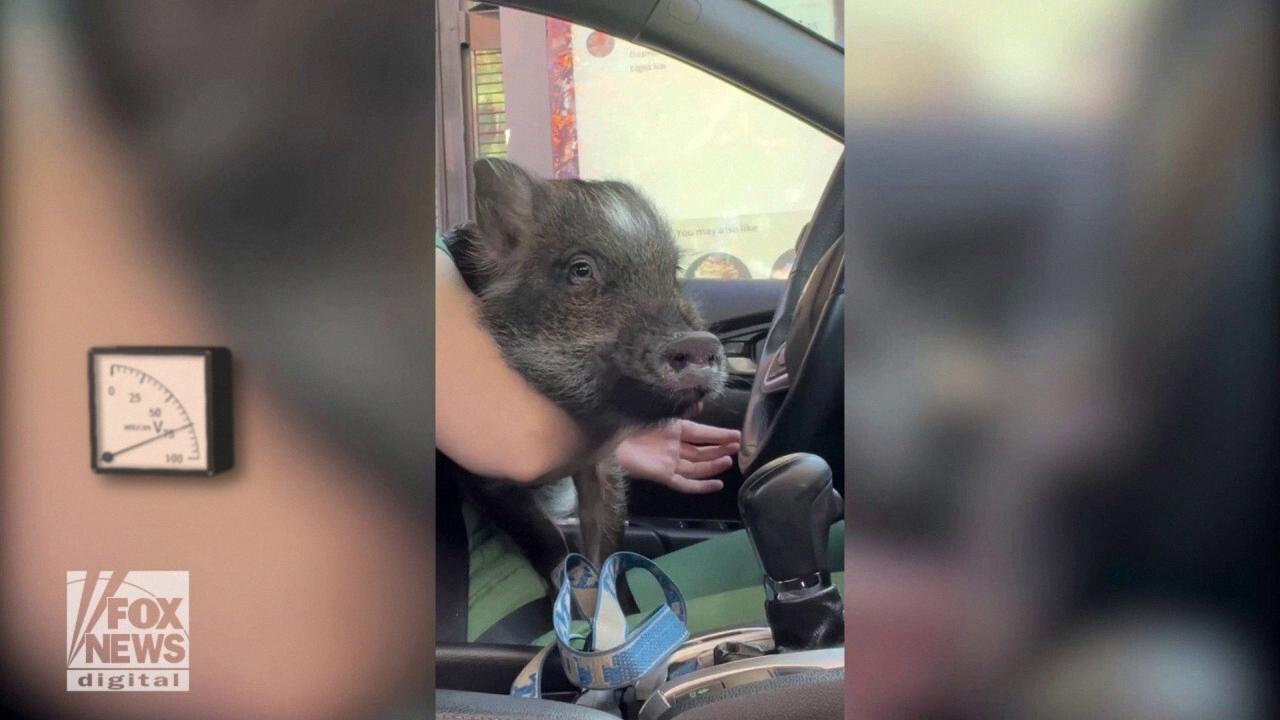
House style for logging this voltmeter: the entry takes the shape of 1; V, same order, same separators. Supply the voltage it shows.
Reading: 75; V
